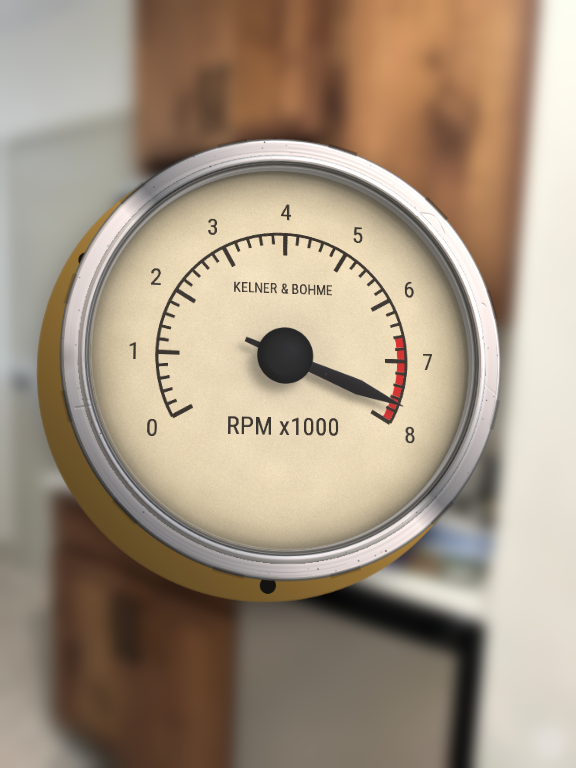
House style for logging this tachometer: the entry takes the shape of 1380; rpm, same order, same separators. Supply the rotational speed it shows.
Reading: 7700; rpm
